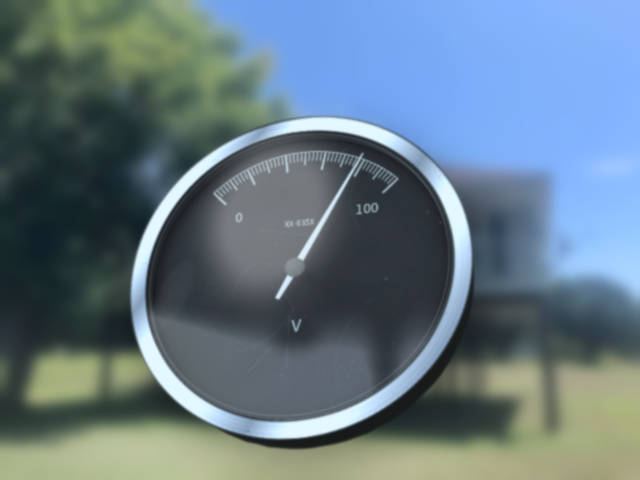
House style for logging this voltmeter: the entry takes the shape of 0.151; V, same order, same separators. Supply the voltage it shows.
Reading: 80; V
